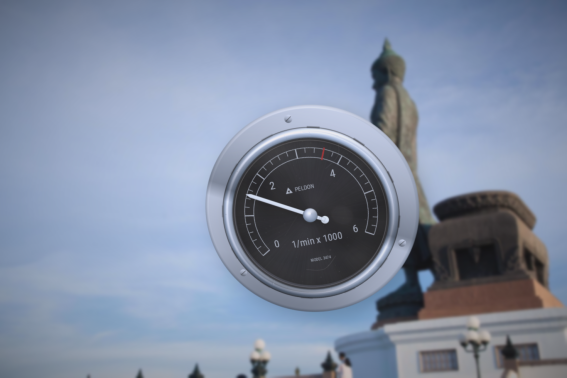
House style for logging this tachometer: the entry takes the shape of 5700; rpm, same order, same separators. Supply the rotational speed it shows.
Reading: 1500; rpm
